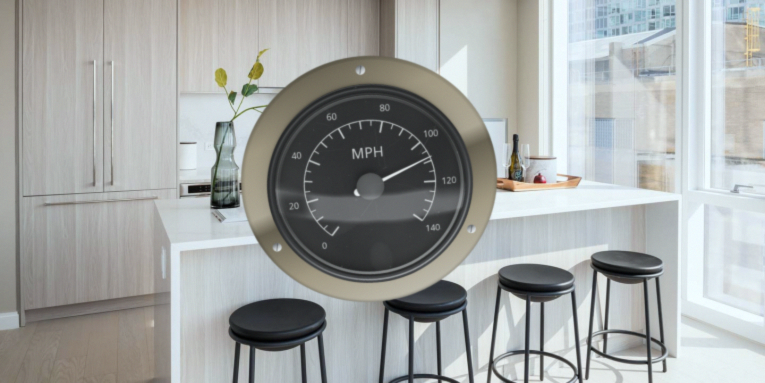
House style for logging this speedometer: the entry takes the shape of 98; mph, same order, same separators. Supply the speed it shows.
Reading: 107.5; mph
